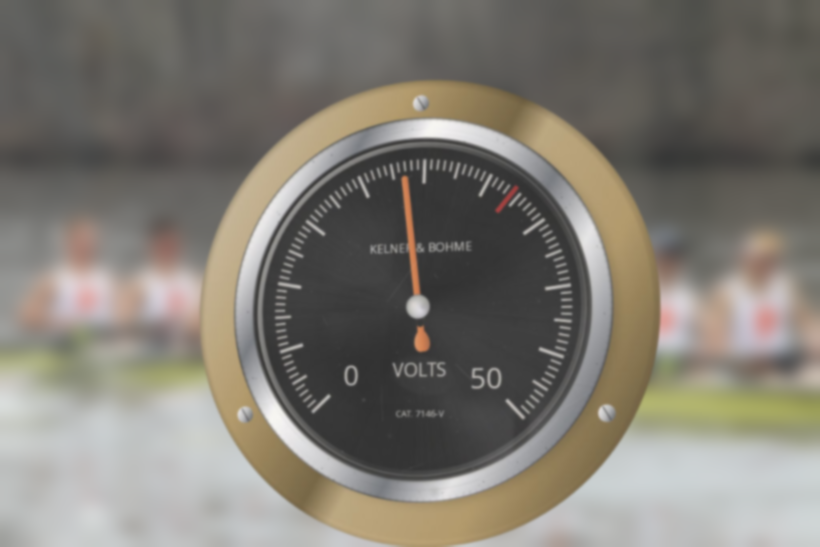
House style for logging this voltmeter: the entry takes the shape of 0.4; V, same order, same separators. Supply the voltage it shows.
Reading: 23.5; V
